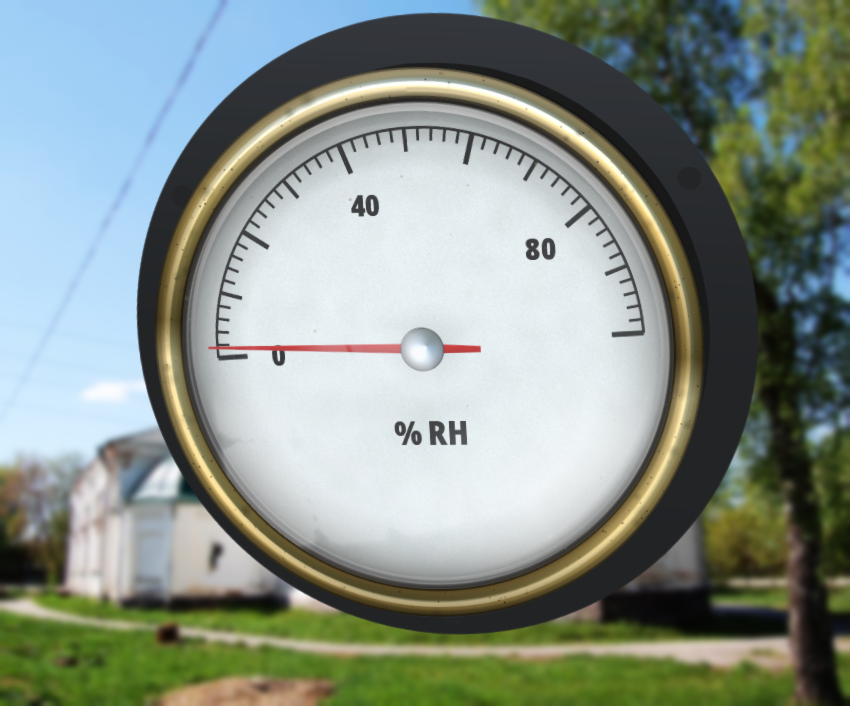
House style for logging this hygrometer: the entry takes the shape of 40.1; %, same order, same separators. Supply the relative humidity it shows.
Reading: 2; %
